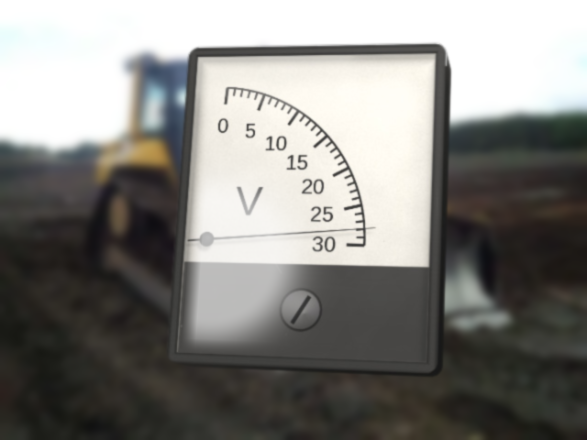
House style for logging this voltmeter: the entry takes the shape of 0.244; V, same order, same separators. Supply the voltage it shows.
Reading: 28; V
